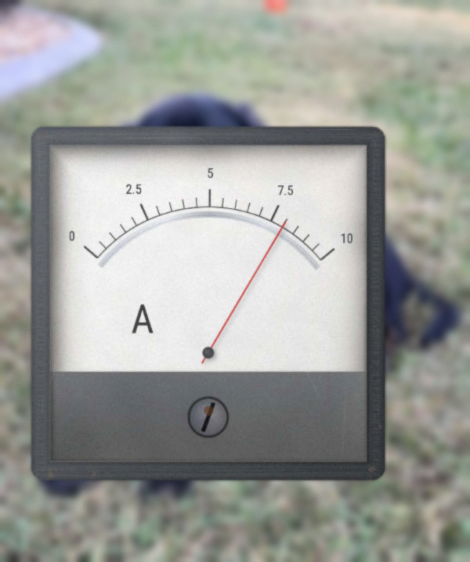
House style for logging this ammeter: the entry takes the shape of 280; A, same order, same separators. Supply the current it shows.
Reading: 8; A
